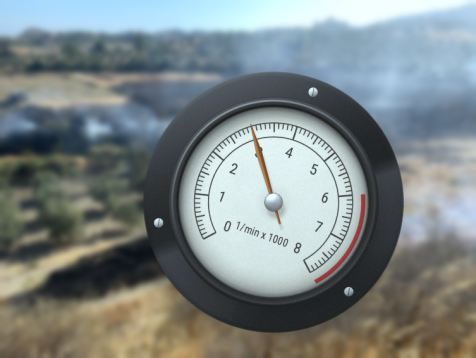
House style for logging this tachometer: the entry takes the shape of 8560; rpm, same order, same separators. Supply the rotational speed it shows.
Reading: 3000; rpm
